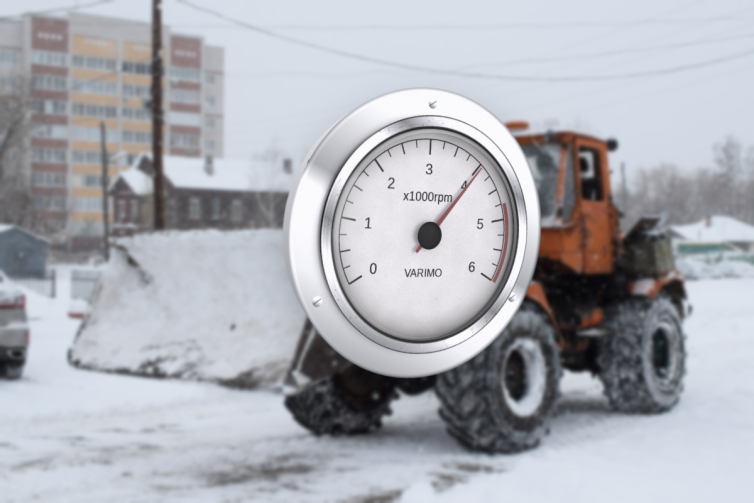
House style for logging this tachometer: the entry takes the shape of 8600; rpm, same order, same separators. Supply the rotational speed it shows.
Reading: 4000; rpm
